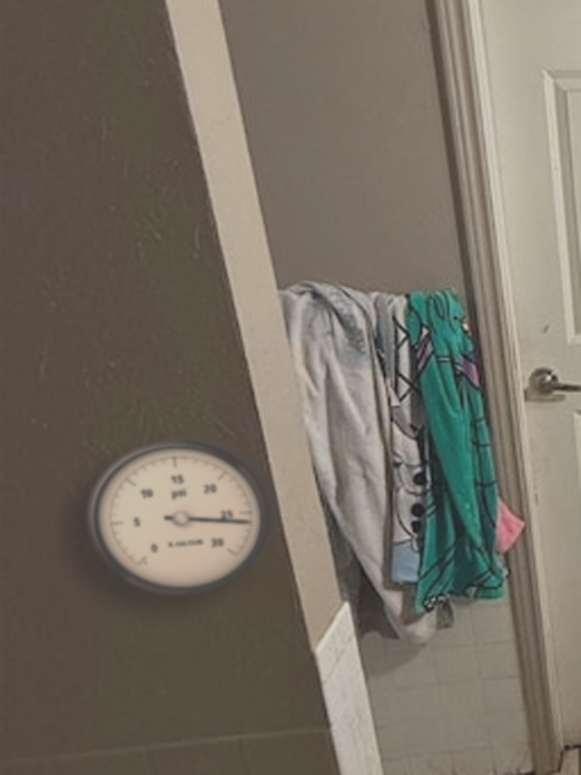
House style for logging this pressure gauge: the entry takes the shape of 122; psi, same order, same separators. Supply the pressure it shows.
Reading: 26; psi
